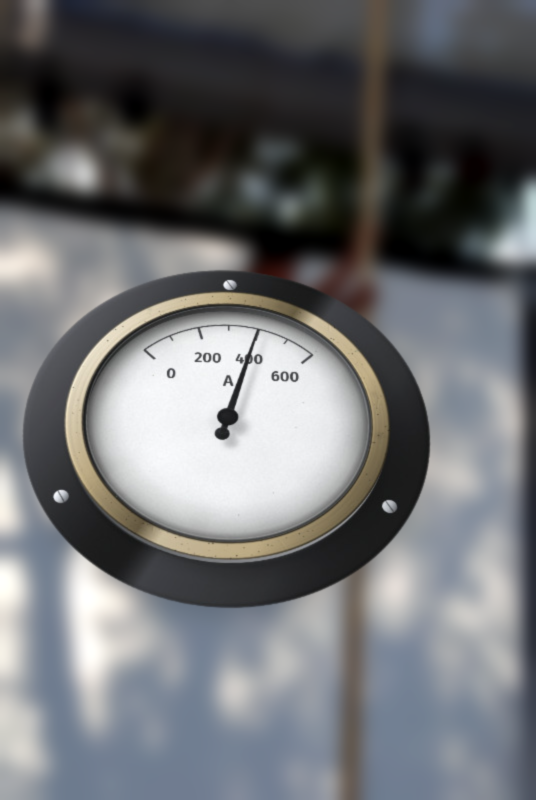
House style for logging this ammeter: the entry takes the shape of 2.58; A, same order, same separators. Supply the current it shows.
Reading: 400; A
